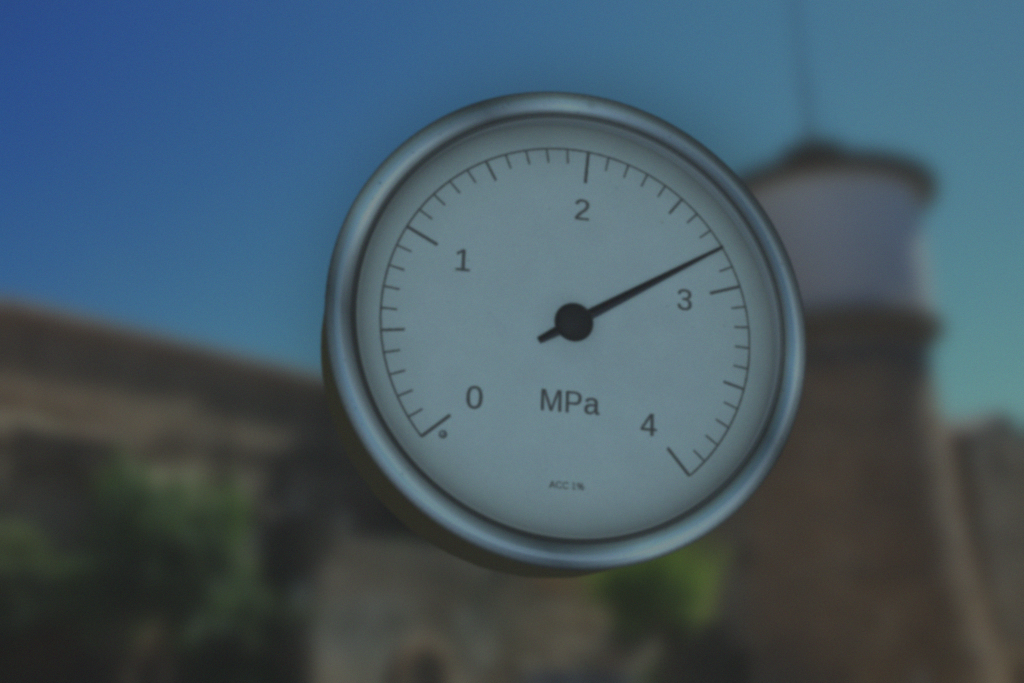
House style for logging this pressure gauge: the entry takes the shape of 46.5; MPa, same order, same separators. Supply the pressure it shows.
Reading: 2.8; MPa
